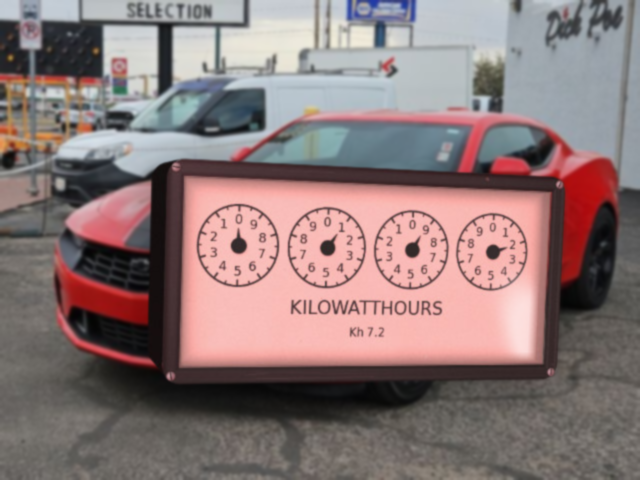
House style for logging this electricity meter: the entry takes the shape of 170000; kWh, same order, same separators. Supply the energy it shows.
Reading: 92; kWh
